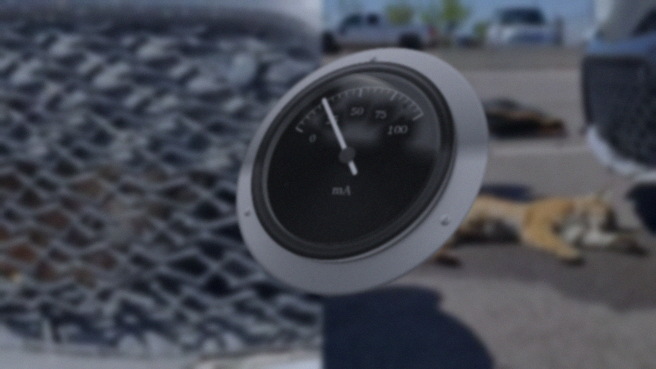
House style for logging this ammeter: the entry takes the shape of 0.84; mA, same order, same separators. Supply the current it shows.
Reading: 25; mA
